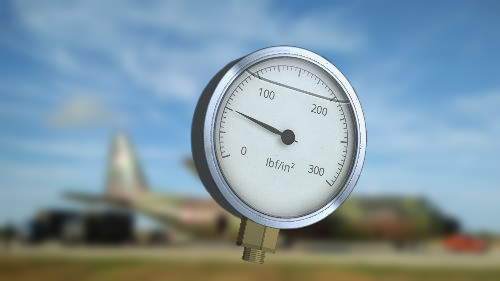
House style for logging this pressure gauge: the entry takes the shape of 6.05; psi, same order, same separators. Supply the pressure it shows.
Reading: 50; psi
